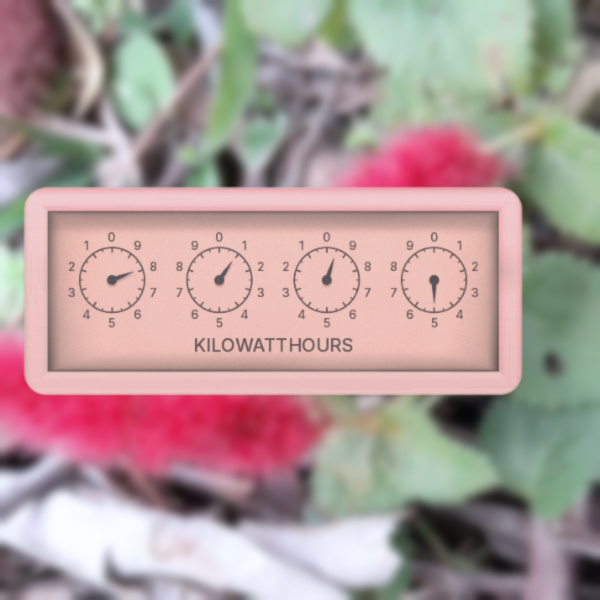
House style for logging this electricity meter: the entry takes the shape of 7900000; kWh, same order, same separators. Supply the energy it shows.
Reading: 8095; kWh
